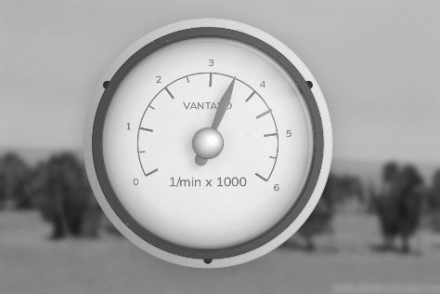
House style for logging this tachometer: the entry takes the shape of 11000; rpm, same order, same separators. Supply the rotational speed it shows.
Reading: 3500; rpm
